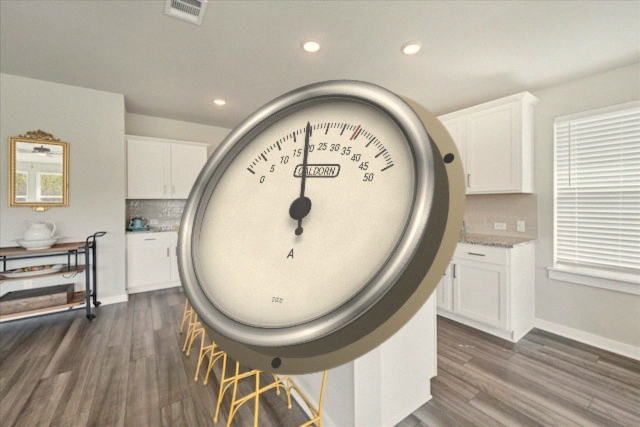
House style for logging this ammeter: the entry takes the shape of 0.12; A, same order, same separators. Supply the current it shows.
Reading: 20; A
